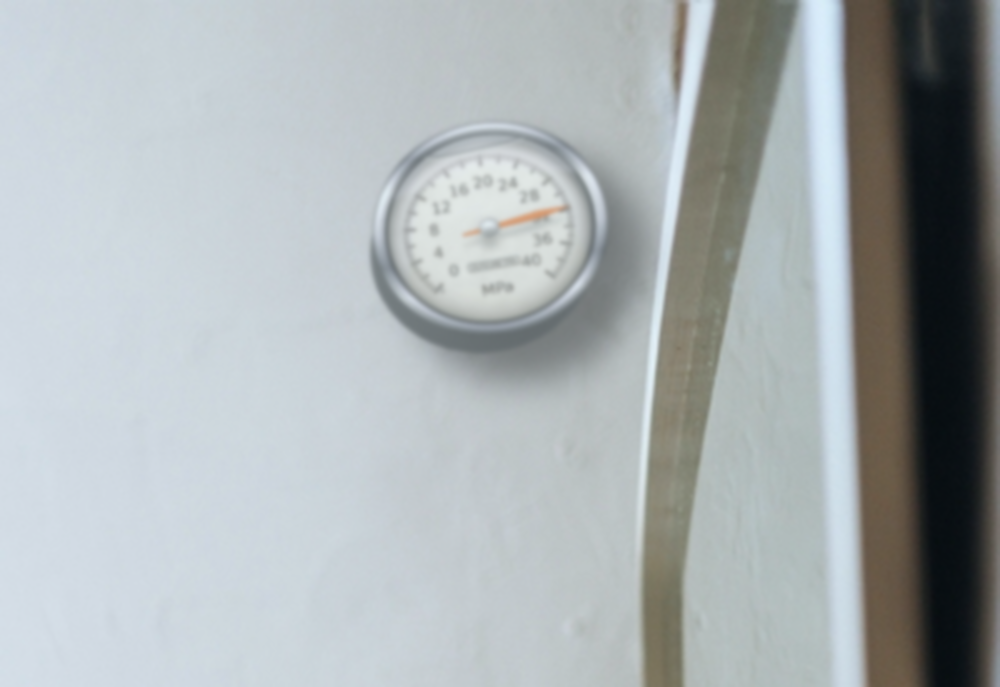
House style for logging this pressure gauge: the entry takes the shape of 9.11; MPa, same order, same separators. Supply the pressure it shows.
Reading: 32; MPa
